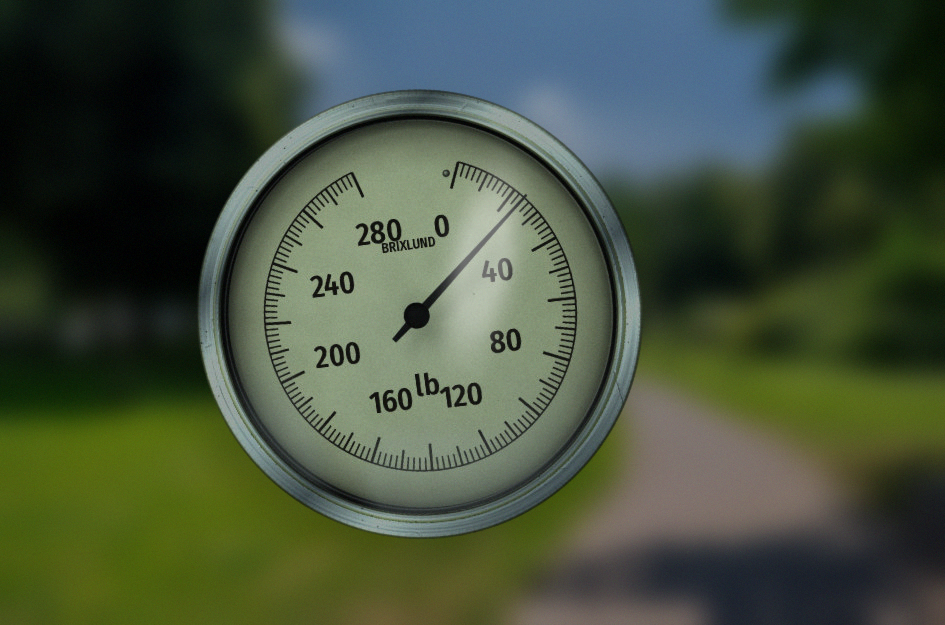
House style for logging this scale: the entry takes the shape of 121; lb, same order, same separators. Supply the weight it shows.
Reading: 24; lb
